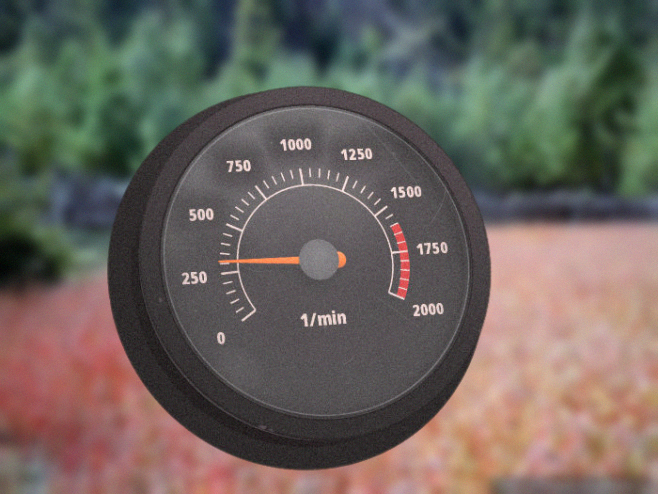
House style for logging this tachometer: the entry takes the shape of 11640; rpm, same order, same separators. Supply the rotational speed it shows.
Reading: 300; rpm
